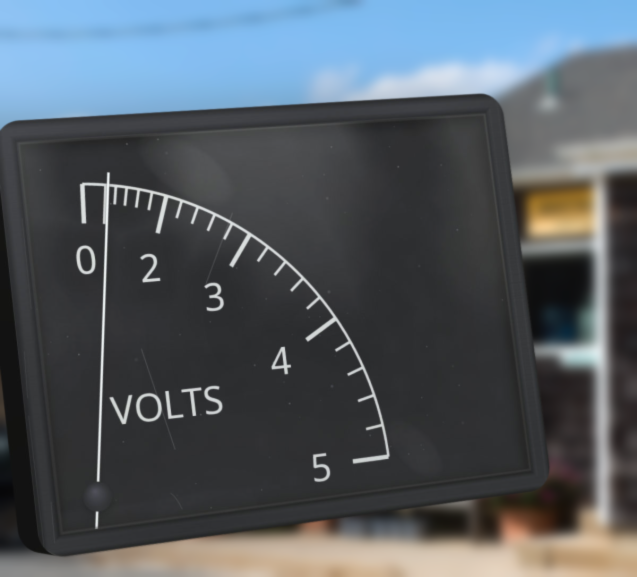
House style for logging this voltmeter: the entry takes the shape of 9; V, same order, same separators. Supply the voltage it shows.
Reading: 1; V
